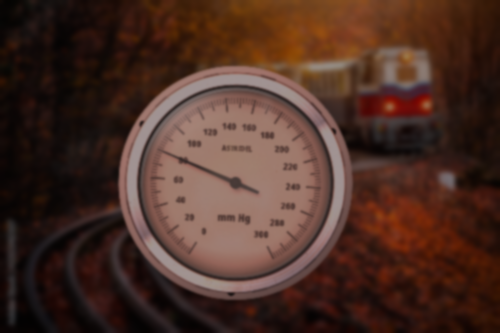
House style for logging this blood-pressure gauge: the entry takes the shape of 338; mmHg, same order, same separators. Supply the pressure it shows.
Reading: 80; mmHg
